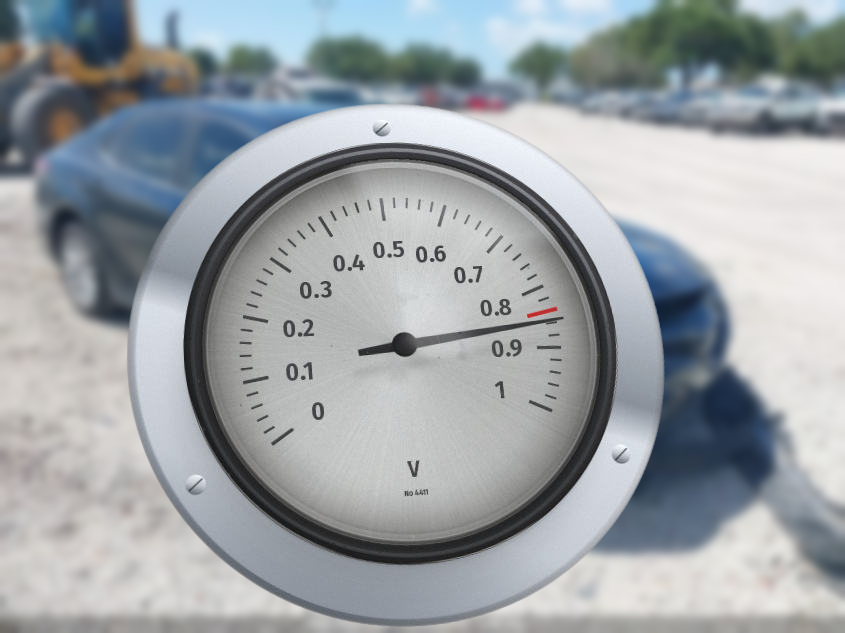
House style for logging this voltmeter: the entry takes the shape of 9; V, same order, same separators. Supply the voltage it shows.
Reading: 0.86; V
